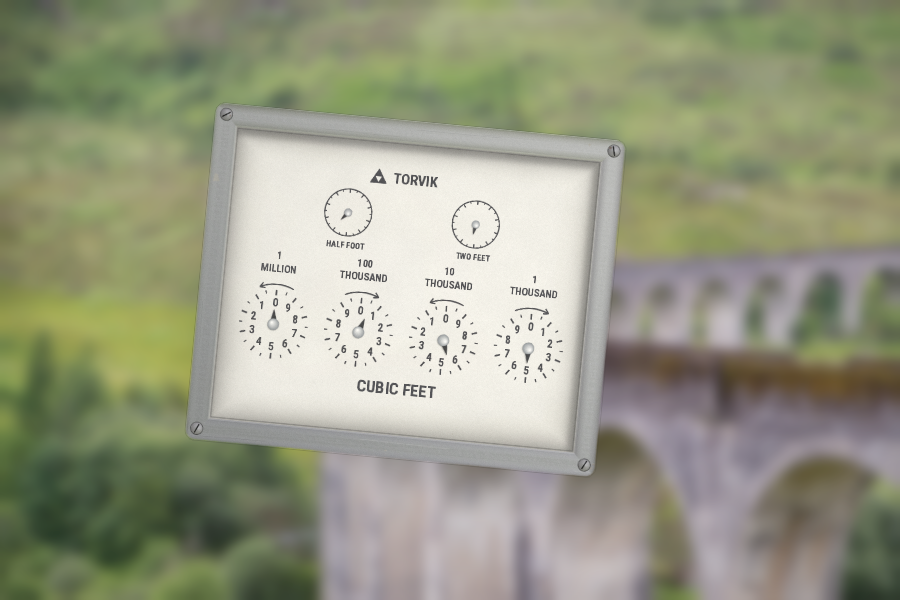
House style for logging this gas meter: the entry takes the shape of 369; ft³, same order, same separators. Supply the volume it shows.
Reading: 5500; ft³
